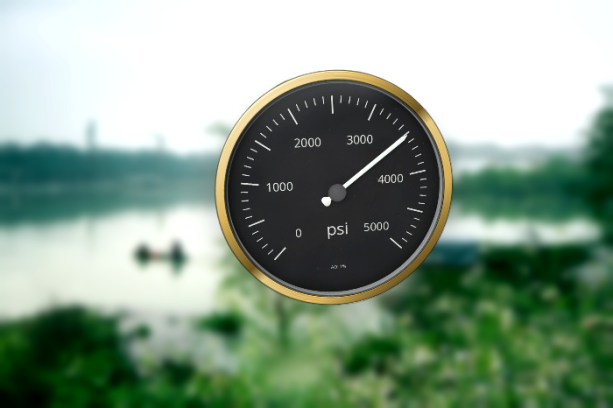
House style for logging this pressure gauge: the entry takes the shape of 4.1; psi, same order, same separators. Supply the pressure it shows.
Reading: 3500; psi
